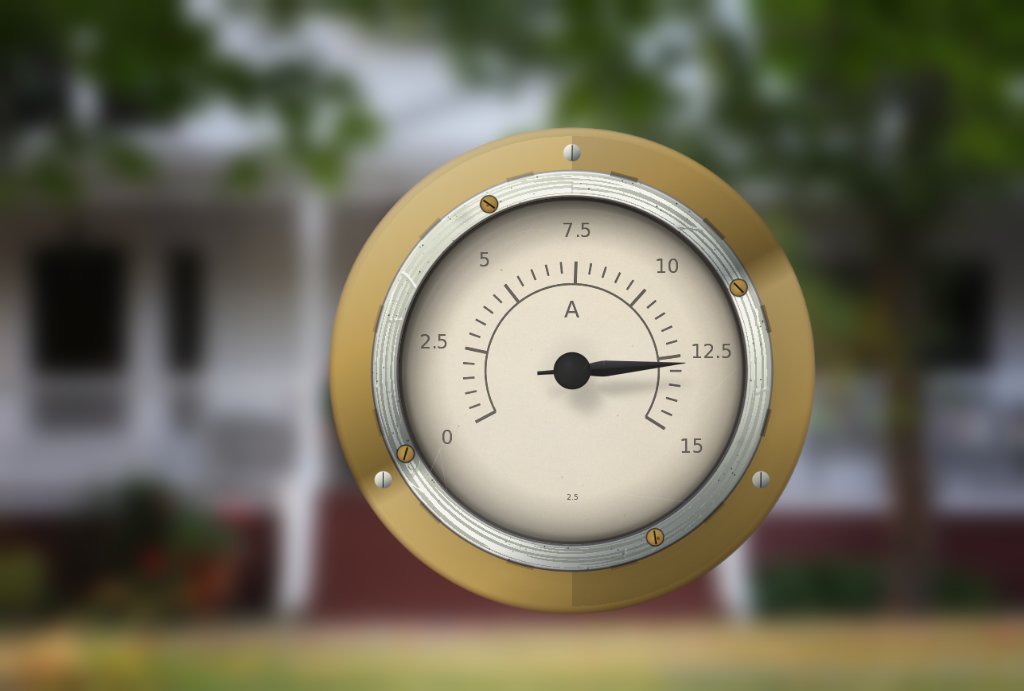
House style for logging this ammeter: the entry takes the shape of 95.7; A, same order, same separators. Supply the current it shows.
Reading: 12.75; A
